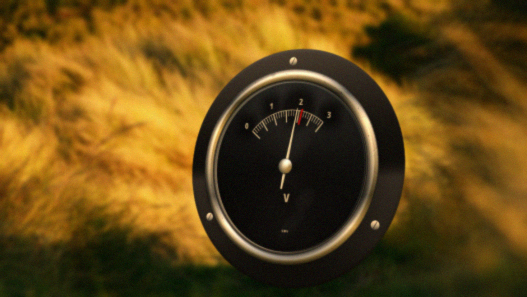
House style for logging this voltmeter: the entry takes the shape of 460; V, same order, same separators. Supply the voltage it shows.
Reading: 2; V
